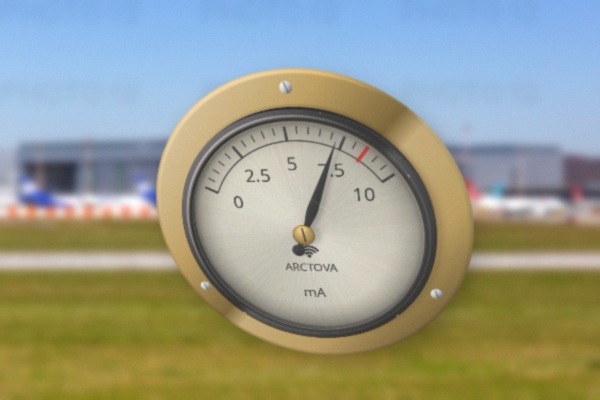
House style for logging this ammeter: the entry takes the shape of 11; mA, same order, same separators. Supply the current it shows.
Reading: 7.25; mA
